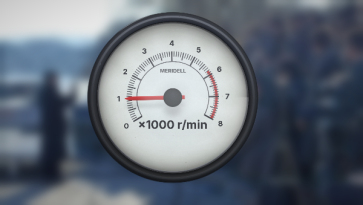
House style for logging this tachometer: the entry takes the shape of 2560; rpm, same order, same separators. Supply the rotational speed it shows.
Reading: 1000; rpm
